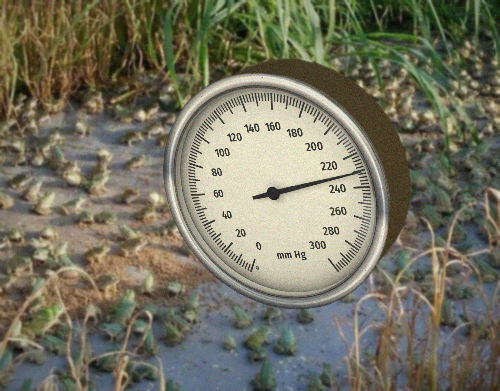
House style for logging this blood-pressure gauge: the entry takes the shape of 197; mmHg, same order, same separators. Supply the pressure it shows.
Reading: 230; mmHg
